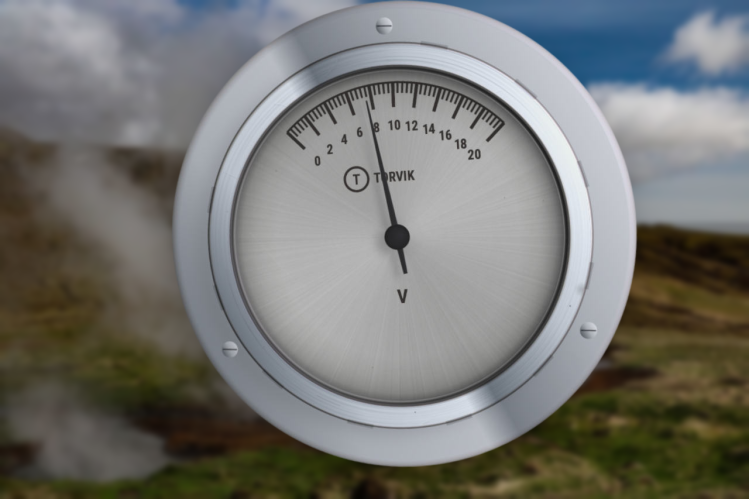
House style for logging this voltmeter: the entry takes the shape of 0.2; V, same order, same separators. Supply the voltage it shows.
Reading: 7.6; V
